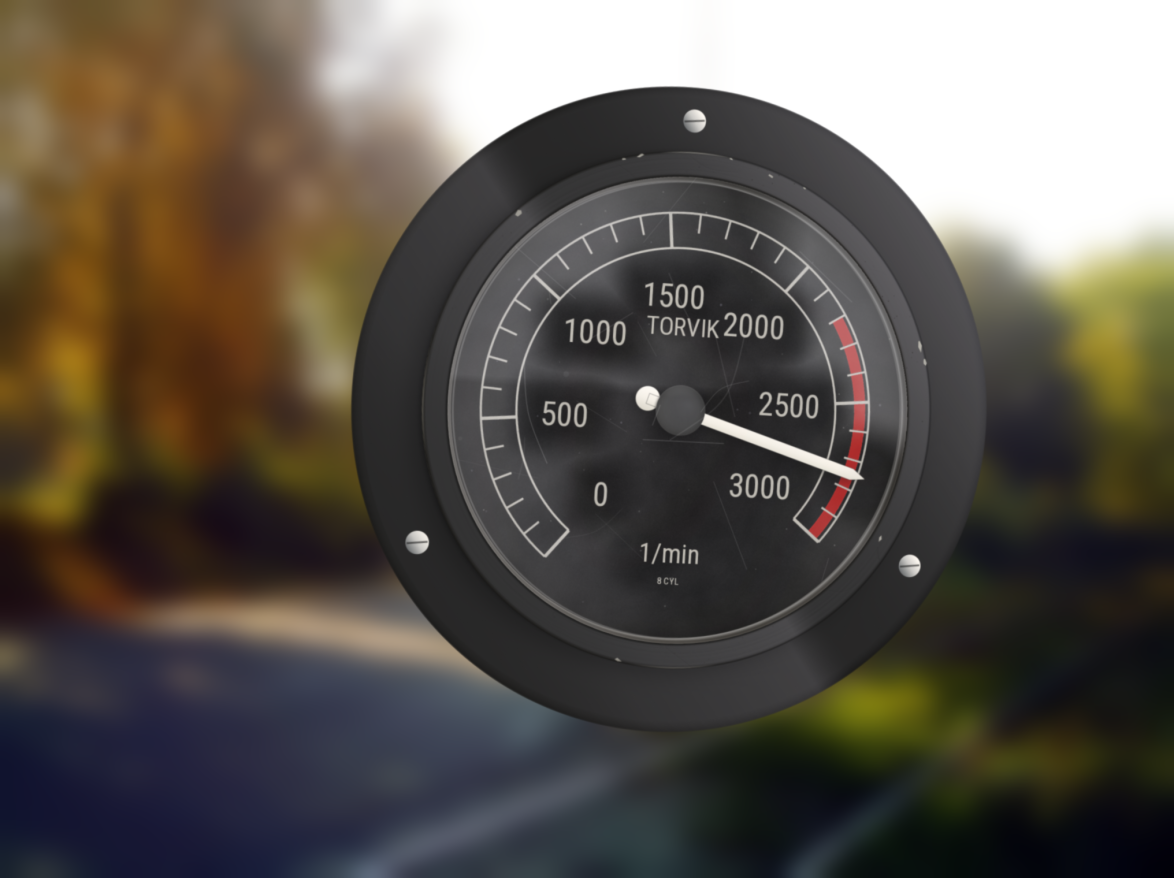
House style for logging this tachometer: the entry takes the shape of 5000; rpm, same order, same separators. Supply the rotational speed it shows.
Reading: 2750; rpm
